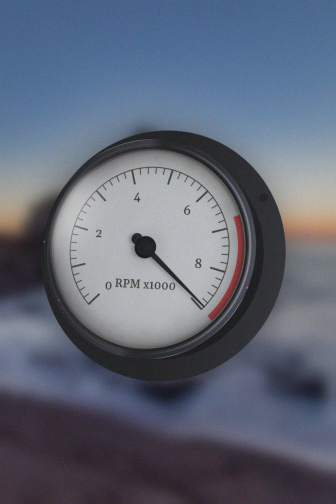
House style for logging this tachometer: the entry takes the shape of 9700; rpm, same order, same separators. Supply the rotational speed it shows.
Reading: 8900; rpm
